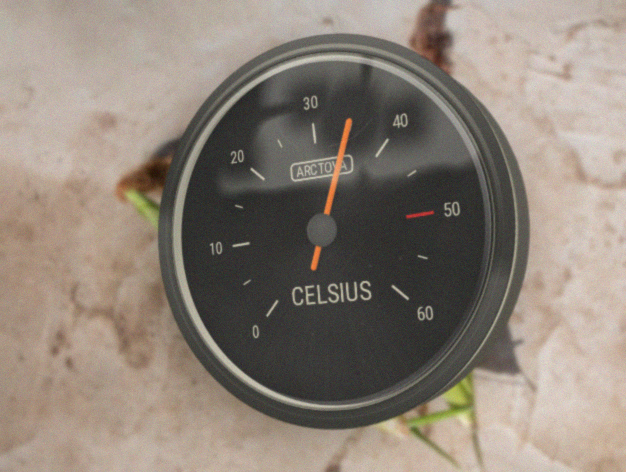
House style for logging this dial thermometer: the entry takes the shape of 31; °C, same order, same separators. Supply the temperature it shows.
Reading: 35; °C
